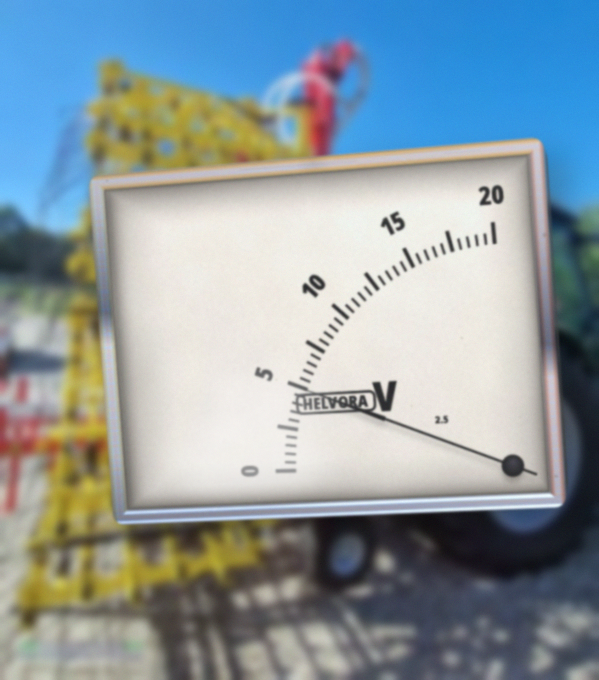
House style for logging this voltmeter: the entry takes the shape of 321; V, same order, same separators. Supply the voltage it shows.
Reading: 5; V
